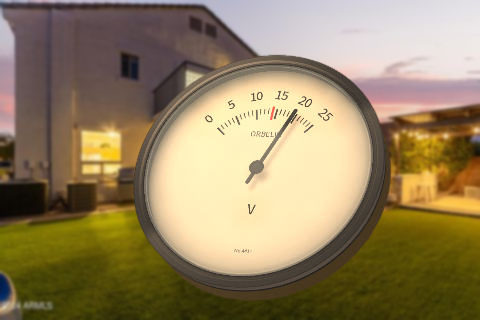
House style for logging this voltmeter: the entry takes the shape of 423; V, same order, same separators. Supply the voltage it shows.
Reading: 20; V
